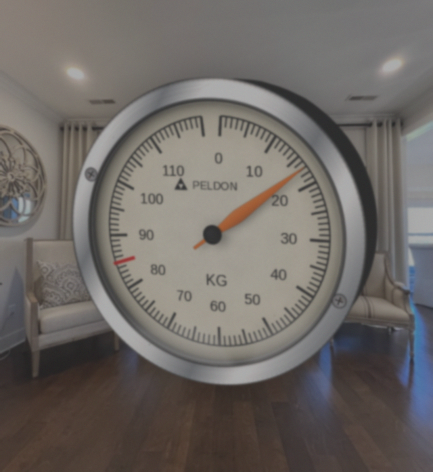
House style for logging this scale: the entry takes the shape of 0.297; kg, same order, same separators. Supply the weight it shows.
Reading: 17; kg
